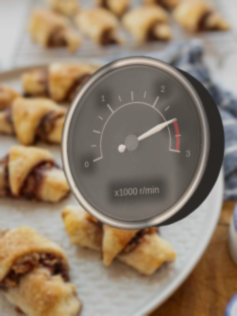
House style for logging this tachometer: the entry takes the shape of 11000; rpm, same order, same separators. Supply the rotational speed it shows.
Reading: 2500; rpm
